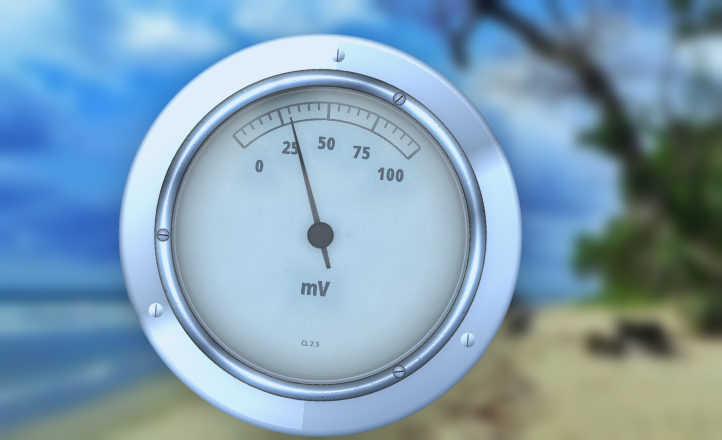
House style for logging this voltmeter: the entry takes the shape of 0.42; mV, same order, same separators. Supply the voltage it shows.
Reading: 30; mV
